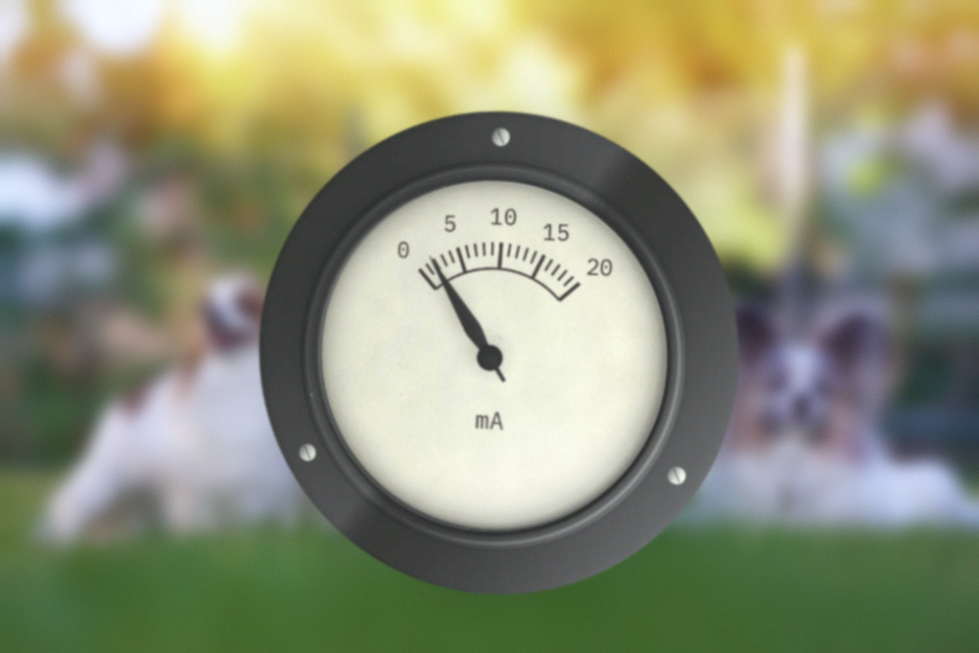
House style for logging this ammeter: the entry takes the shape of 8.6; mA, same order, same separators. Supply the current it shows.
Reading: 2; mA
